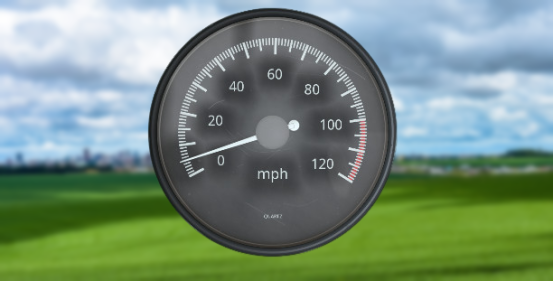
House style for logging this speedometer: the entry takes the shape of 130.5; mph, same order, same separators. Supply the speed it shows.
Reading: 5; mph
